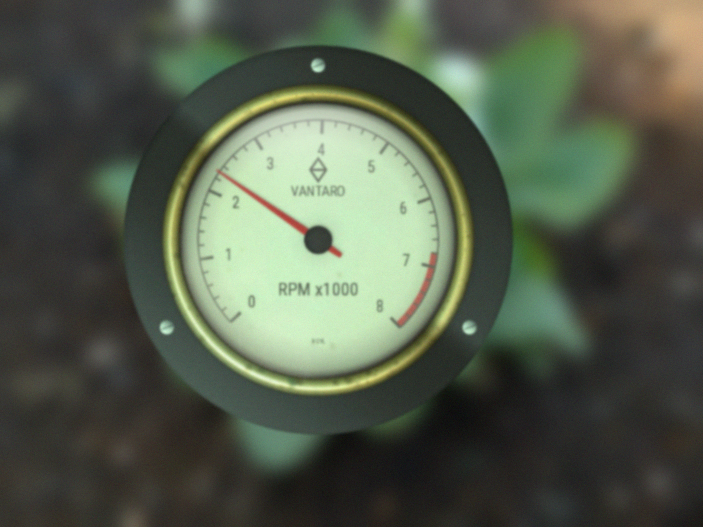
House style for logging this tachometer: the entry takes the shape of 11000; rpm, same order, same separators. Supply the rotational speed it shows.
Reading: 2300; rpm
